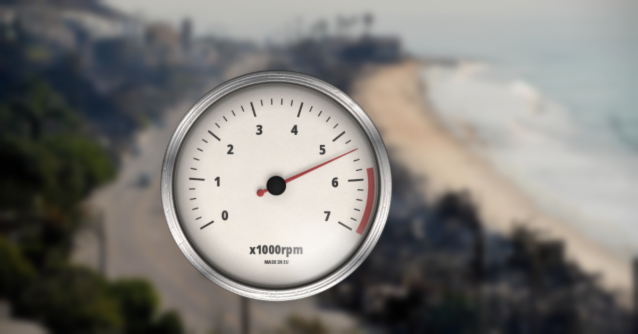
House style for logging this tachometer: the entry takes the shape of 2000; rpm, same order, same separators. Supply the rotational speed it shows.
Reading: 5400; rpm
